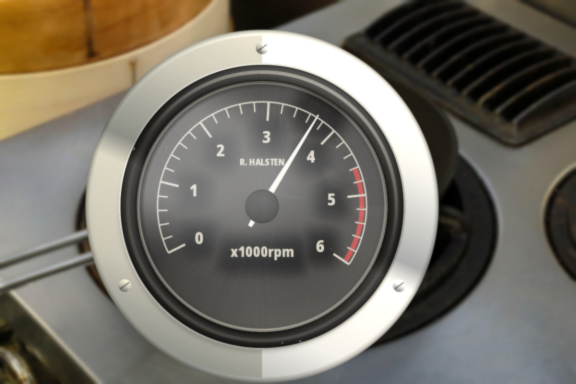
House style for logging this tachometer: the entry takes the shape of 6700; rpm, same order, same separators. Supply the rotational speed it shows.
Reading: 3700; rpm
